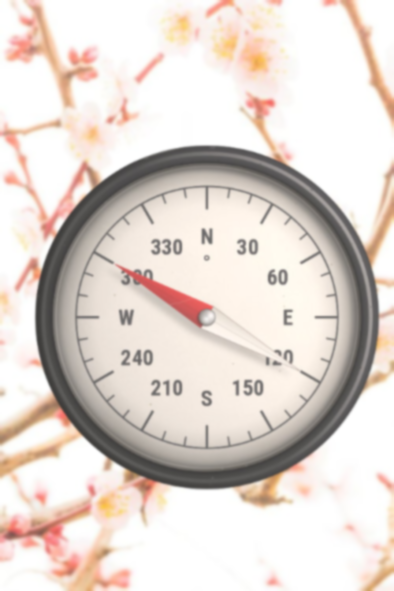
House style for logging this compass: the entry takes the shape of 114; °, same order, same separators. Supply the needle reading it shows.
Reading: 300; °
